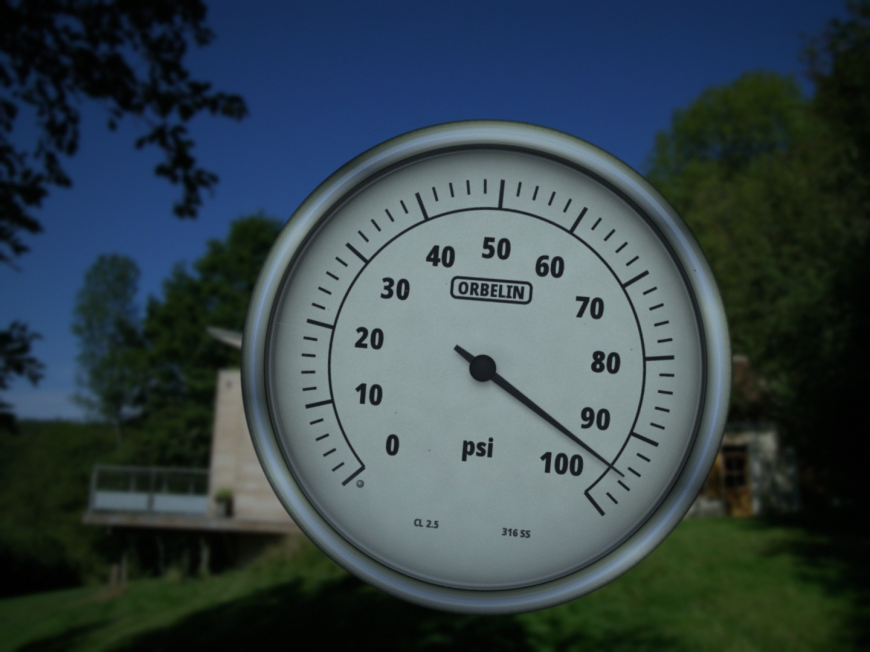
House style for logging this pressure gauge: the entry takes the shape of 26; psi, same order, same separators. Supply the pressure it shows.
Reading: 95; psi
